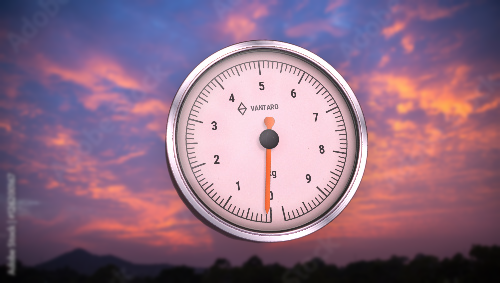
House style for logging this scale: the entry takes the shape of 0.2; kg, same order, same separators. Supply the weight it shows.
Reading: 0.1; kg
